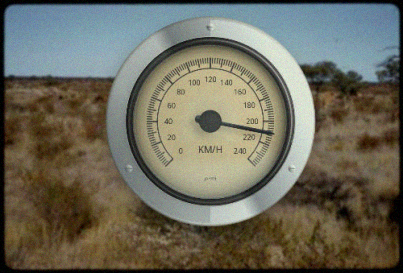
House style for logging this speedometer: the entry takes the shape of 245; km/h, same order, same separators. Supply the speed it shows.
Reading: 210; km/h
